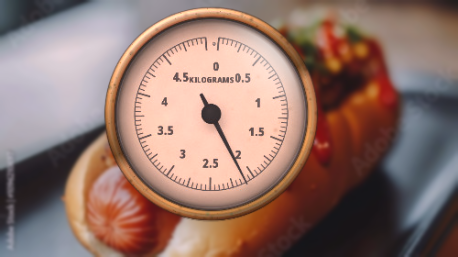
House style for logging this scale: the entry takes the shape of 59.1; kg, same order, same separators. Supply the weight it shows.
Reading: 2.1; kg
